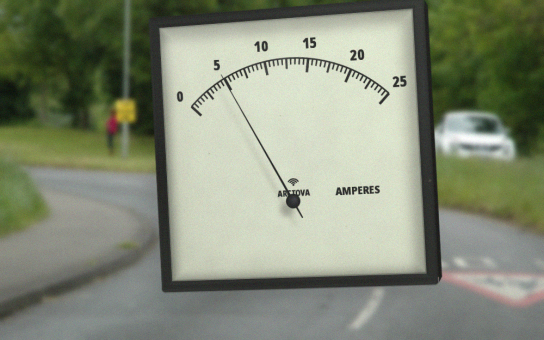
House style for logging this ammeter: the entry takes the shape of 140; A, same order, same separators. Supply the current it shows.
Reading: 5; A
